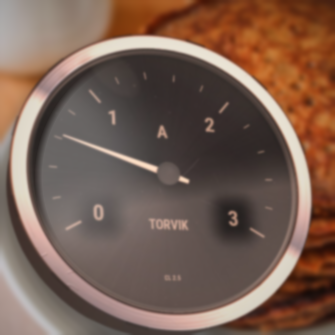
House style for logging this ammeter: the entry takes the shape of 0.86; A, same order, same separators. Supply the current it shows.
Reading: 0.6; A
